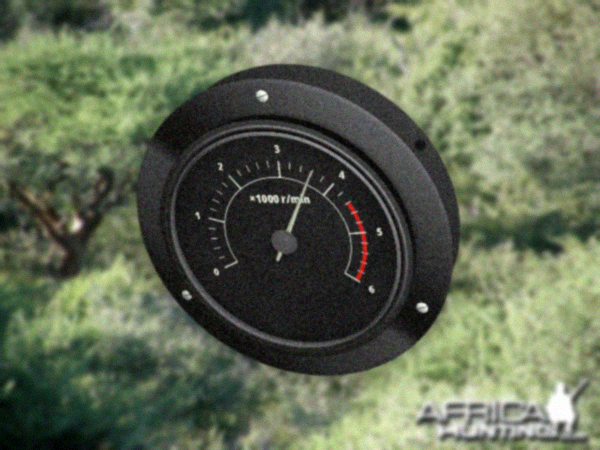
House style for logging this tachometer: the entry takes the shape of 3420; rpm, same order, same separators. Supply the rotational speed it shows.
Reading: 3600; rpm
